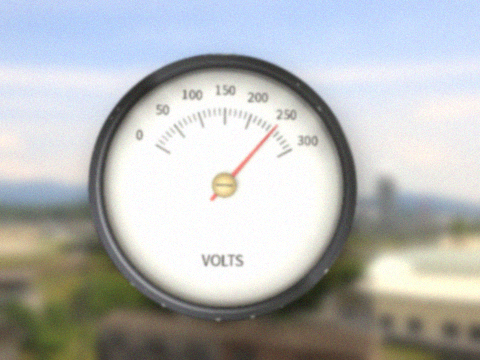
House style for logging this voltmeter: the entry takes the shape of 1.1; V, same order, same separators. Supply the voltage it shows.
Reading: 250; V
